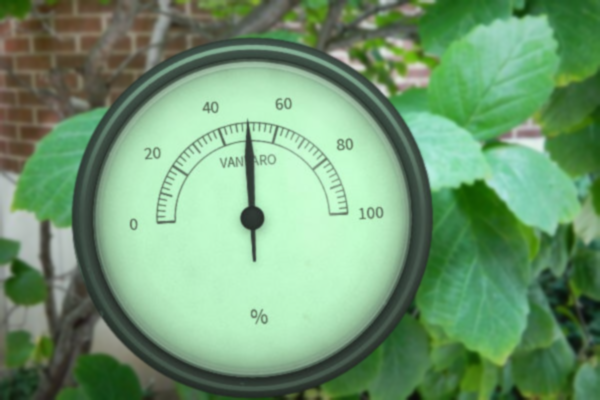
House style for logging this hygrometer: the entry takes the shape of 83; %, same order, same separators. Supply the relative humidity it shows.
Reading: 50; %
